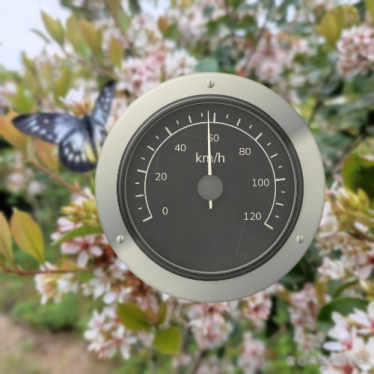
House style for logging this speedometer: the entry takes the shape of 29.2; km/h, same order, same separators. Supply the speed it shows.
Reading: 57.5; km/h
